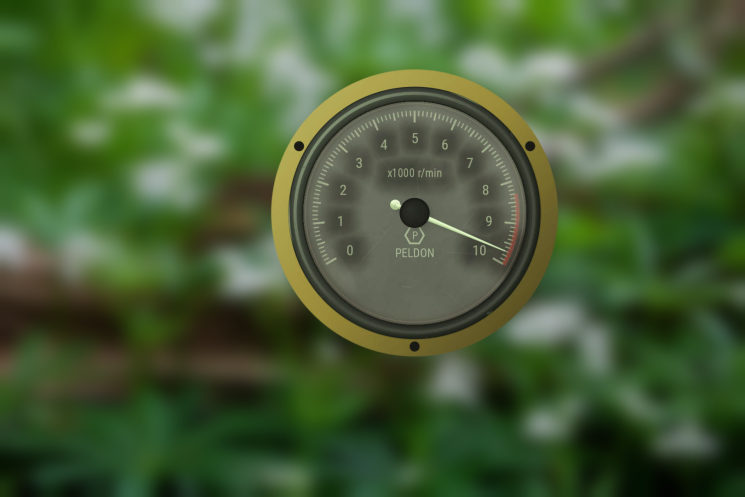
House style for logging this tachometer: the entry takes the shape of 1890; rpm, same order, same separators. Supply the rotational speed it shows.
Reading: 9700; rpm
